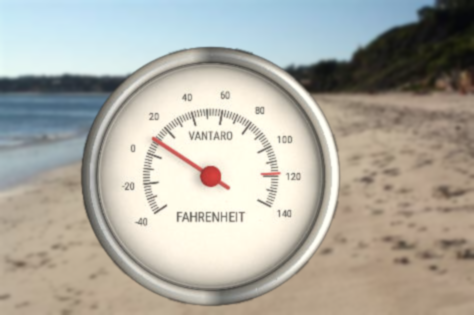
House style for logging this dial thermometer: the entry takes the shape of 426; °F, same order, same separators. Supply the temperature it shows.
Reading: 10; °F
